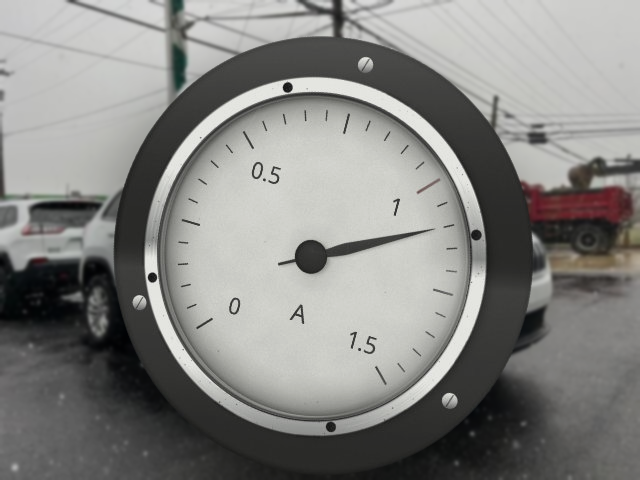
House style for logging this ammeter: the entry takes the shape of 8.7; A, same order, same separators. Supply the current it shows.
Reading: 1.1; A
